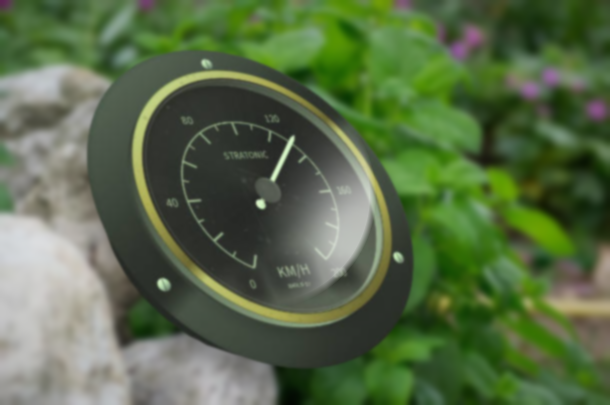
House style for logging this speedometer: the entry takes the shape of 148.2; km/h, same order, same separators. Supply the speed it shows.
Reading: 130; km/h
